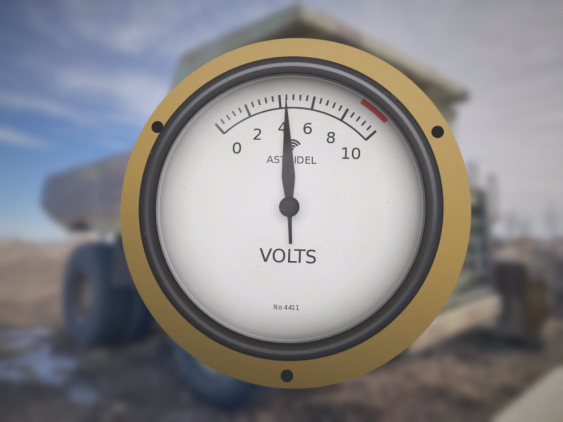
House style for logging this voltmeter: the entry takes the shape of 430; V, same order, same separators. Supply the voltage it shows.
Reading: 4.4; V
